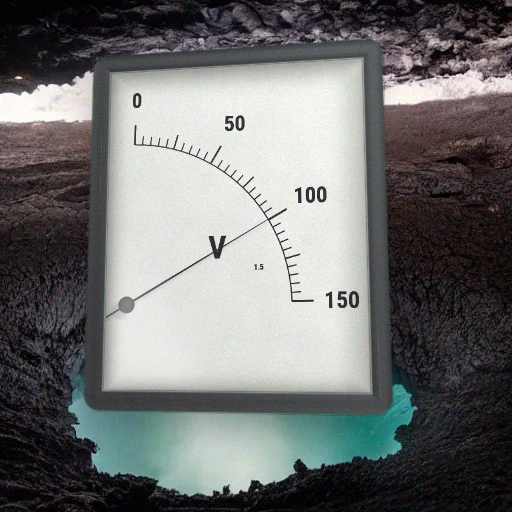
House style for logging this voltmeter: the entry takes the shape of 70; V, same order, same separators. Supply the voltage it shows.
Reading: 100; V
